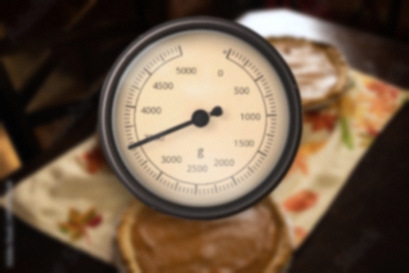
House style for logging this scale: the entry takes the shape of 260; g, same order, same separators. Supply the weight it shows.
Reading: 3500; g
